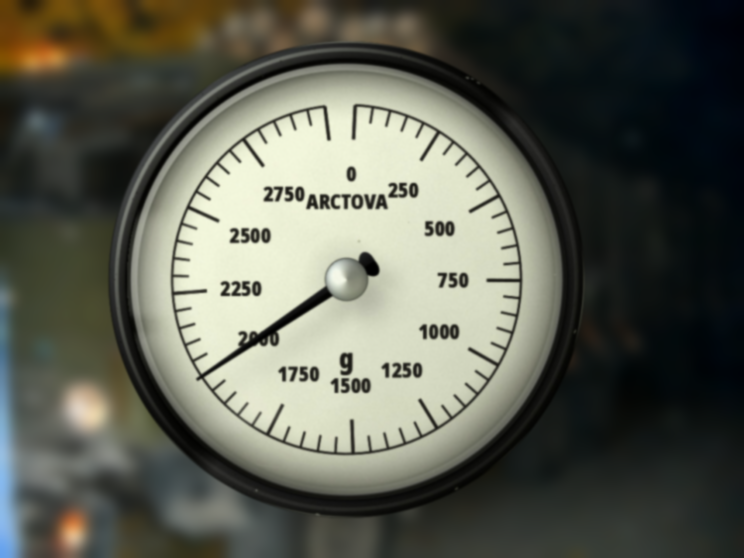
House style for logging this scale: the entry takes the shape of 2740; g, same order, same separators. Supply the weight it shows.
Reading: 2000; g
